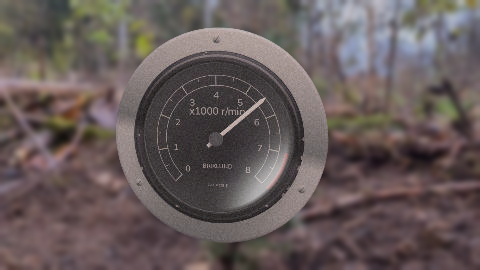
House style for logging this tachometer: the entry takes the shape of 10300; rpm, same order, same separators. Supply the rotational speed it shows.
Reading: 5500; rpm
